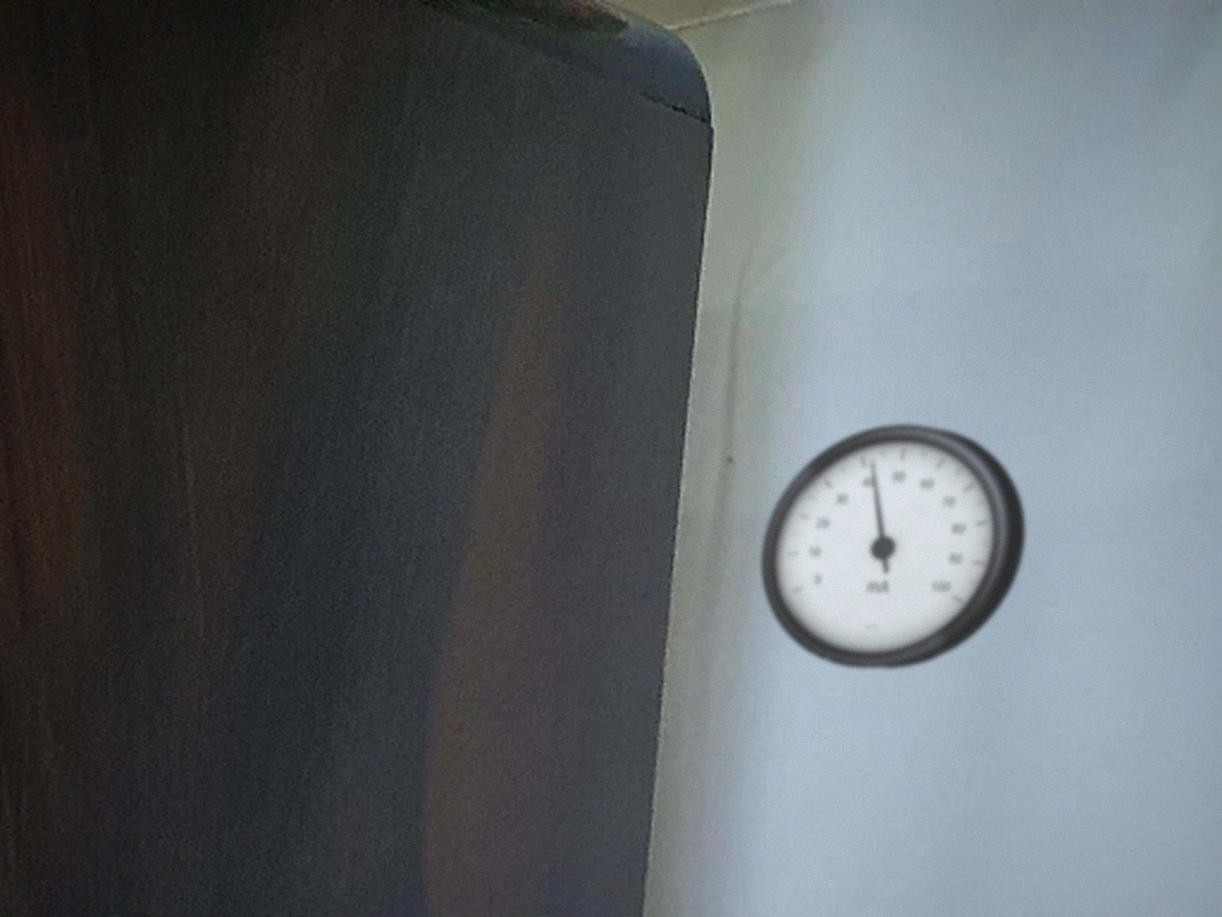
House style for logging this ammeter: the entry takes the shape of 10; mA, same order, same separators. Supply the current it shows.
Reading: 42.5; mA
